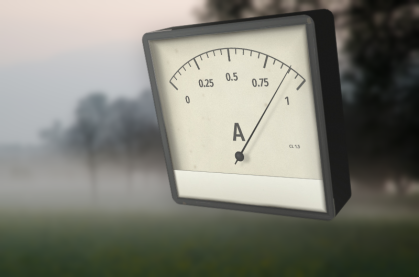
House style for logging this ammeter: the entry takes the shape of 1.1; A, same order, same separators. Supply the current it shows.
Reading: 0.9; A
